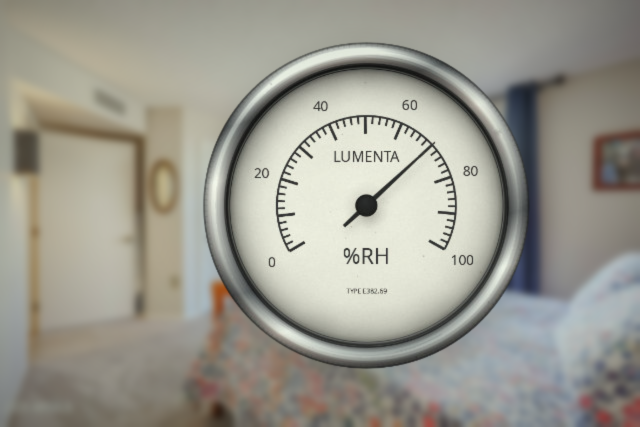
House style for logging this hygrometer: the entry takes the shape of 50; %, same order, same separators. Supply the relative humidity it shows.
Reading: 70; %
